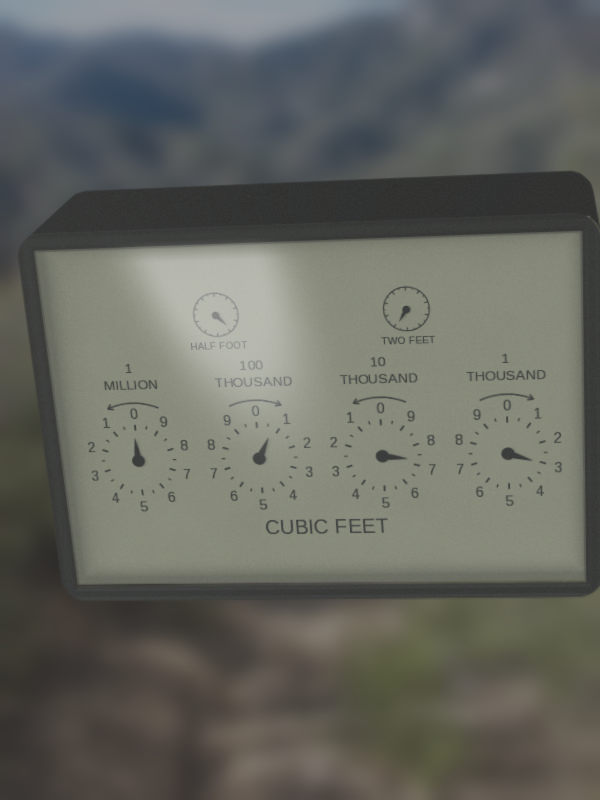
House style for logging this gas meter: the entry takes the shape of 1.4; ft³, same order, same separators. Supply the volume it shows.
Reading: 7300; ft³
